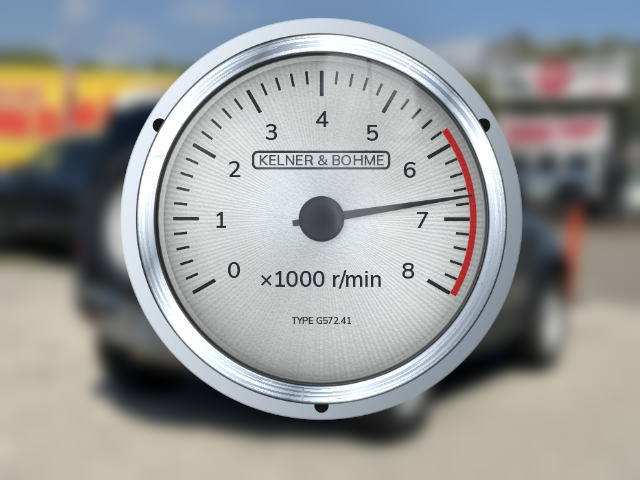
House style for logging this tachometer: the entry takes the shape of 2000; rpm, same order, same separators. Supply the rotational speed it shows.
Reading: 6700; rpm
